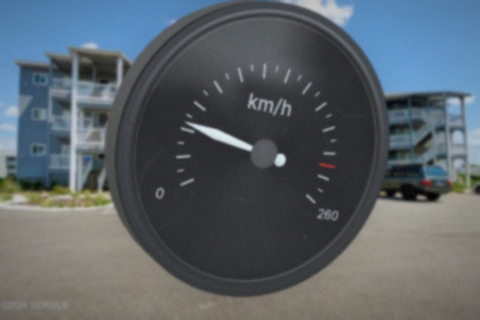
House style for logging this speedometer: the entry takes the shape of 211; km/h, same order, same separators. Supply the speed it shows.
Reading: 45; km/h
